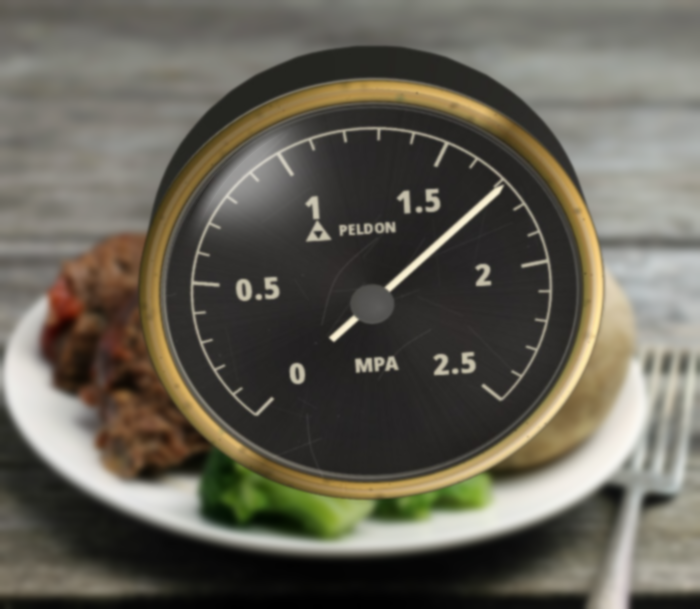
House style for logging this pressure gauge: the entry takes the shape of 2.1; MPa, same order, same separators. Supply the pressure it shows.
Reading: 1.7; MPa
